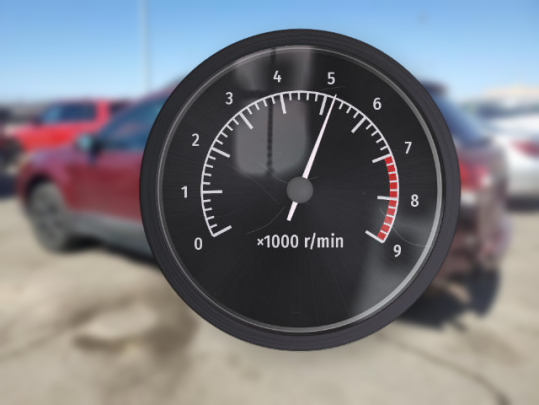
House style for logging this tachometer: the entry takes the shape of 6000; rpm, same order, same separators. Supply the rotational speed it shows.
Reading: 5200; rpm
